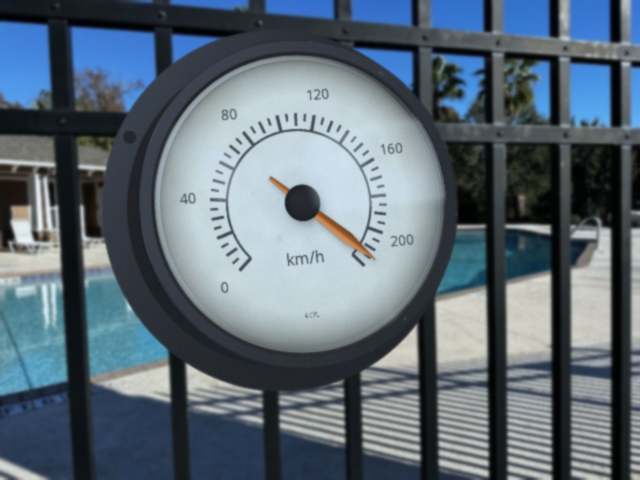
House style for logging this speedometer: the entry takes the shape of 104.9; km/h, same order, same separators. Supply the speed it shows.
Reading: 215; km/h
